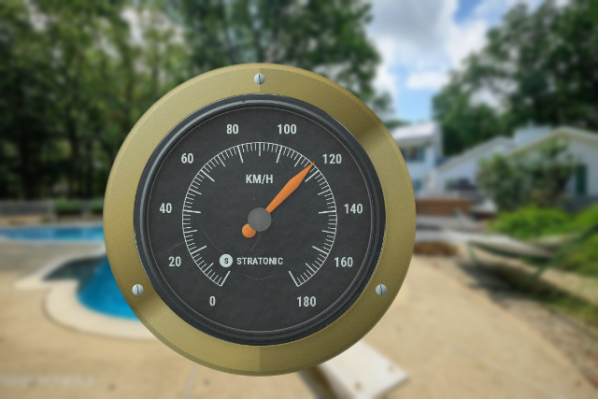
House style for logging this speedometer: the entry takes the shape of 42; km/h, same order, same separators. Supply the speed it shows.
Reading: 116; km/h
